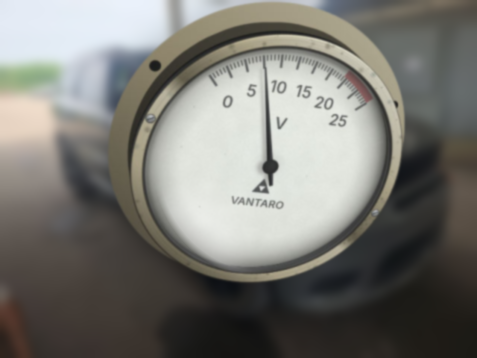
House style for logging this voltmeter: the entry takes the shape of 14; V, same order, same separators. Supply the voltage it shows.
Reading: 7.5; V
